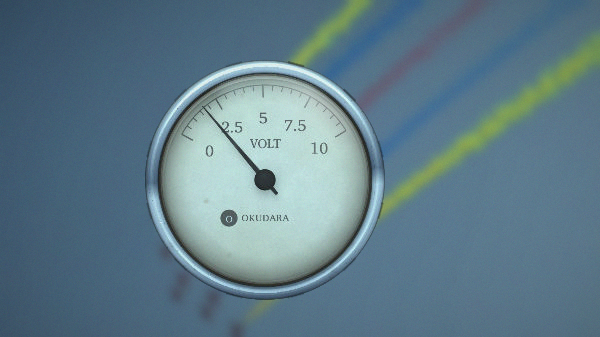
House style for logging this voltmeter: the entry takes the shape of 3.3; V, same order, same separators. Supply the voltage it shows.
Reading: 1.75; V
